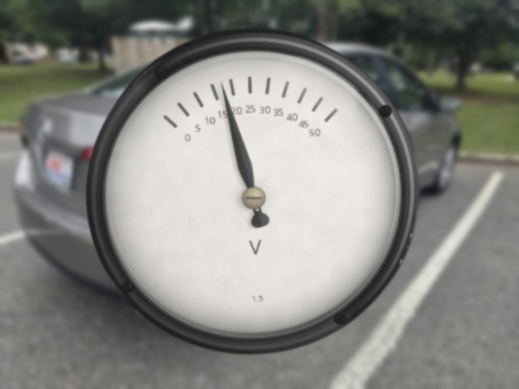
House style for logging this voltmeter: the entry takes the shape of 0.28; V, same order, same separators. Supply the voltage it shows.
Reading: 17.5; V
